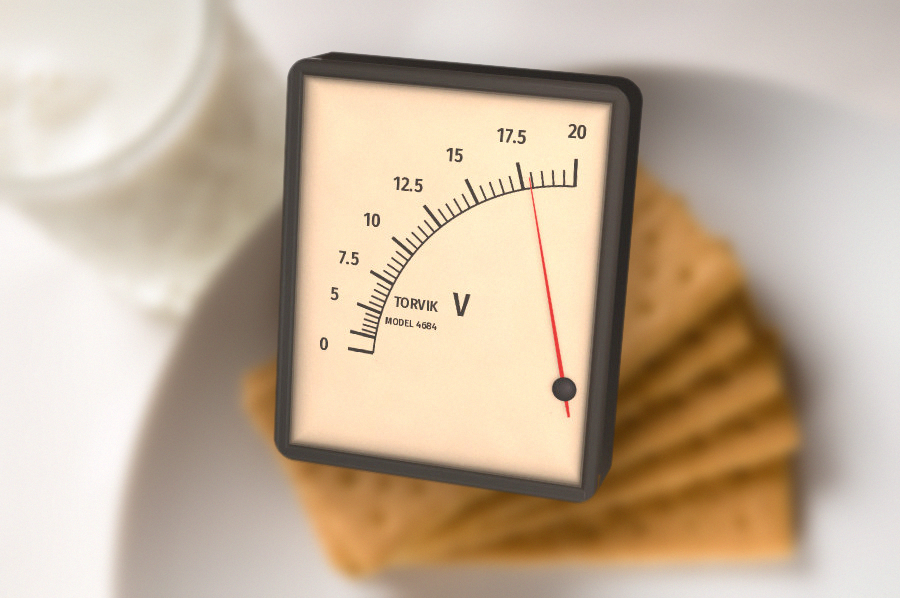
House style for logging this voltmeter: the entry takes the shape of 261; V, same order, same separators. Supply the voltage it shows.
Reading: 18; V
